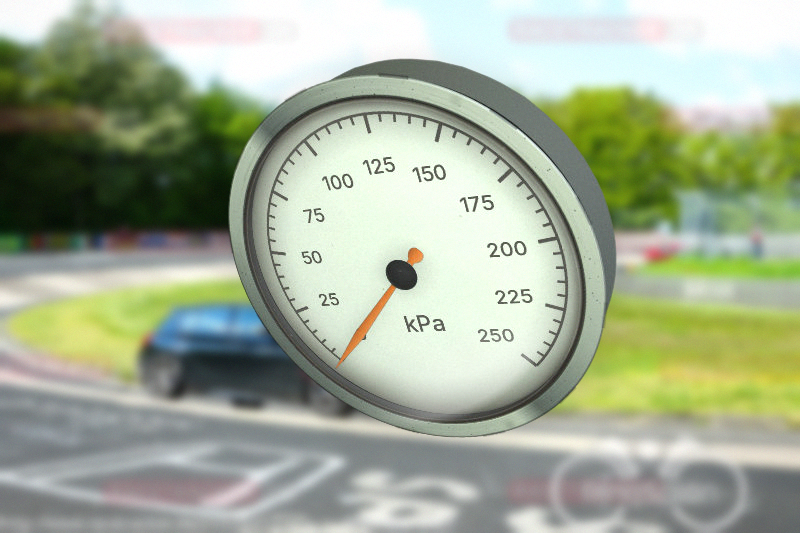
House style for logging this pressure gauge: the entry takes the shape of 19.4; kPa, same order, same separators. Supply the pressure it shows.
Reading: 0; kPa
